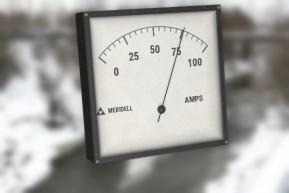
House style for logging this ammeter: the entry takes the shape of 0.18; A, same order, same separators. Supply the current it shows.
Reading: 75; A
